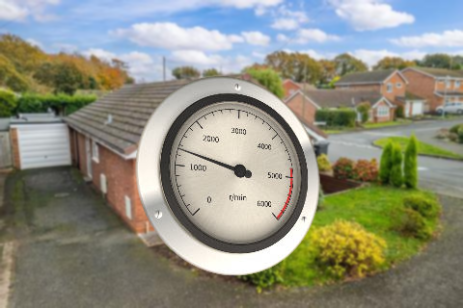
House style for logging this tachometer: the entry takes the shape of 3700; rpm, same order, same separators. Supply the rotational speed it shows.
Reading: 1300; rpm
